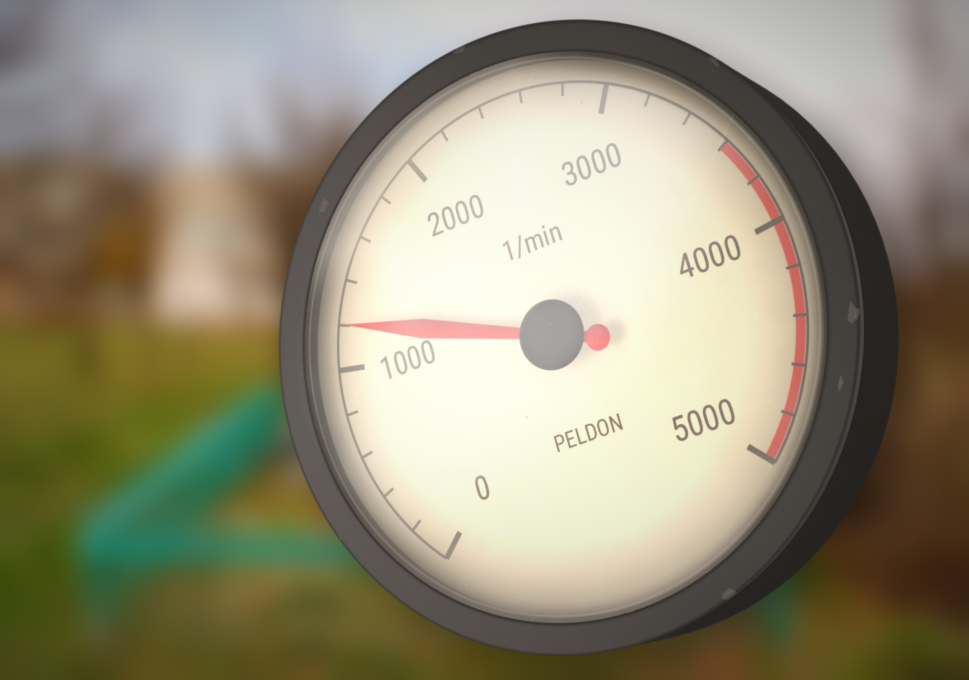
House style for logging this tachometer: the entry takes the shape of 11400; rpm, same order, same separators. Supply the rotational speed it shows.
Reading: 1200; rpm
